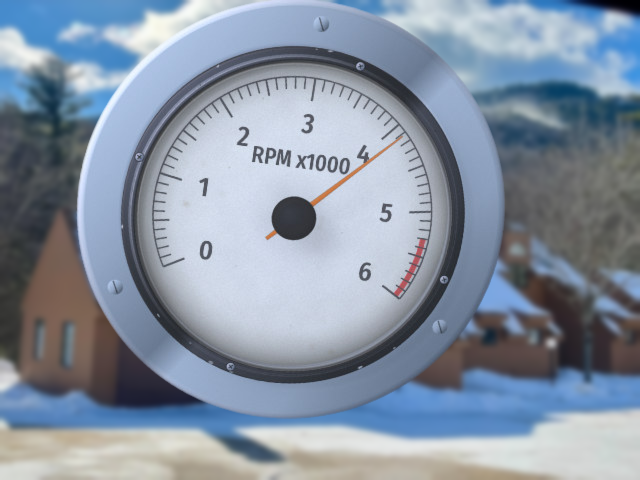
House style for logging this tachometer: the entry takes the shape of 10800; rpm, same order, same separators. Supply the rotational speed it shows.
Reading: 4100; rpm
